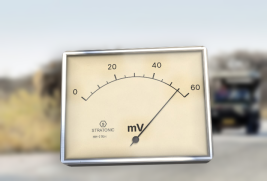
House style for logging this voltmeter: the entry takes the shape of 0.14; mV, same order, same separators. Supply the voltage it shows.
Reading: 55; mV
